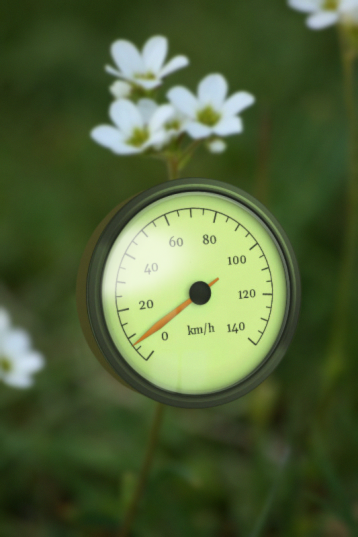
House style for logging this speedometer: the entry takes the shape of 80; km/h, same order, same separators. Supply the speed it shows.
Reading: 7.5; km/h
